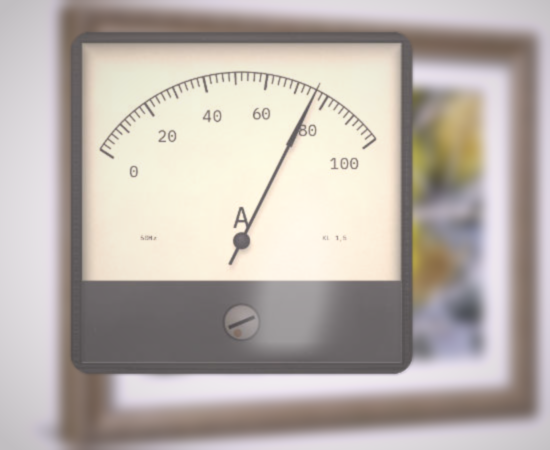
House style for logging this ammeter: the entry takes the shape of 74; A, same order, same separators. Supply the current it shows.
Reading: 76; A
